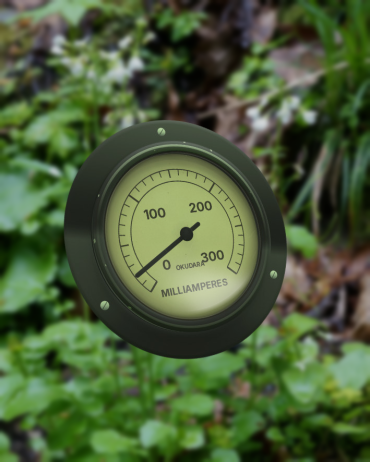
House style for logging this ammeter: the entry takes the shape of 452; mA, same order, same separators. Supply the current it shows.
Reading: 20; mA
